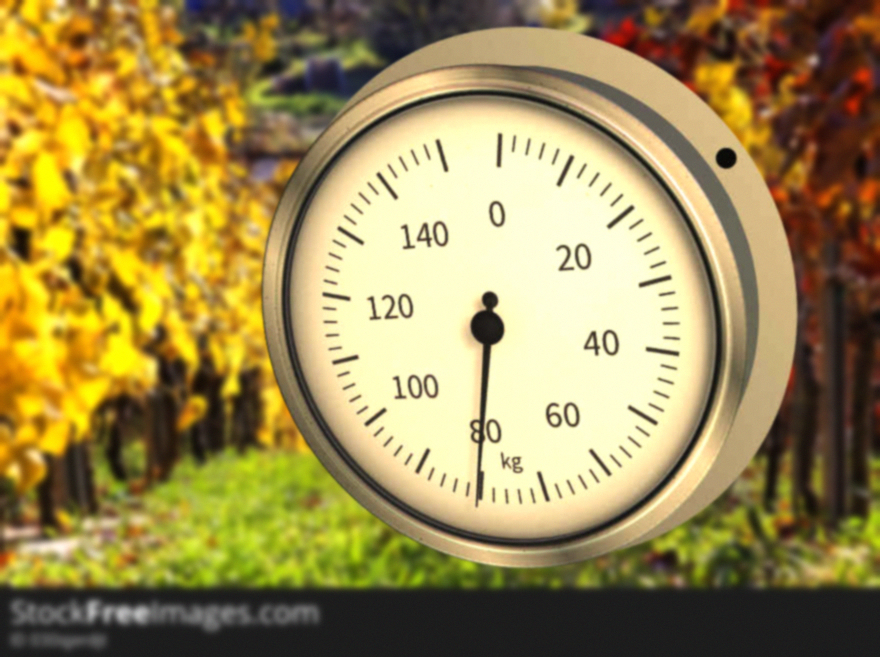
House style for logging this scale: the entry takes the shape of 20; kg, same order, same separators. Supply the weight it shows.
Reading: 80; kg
